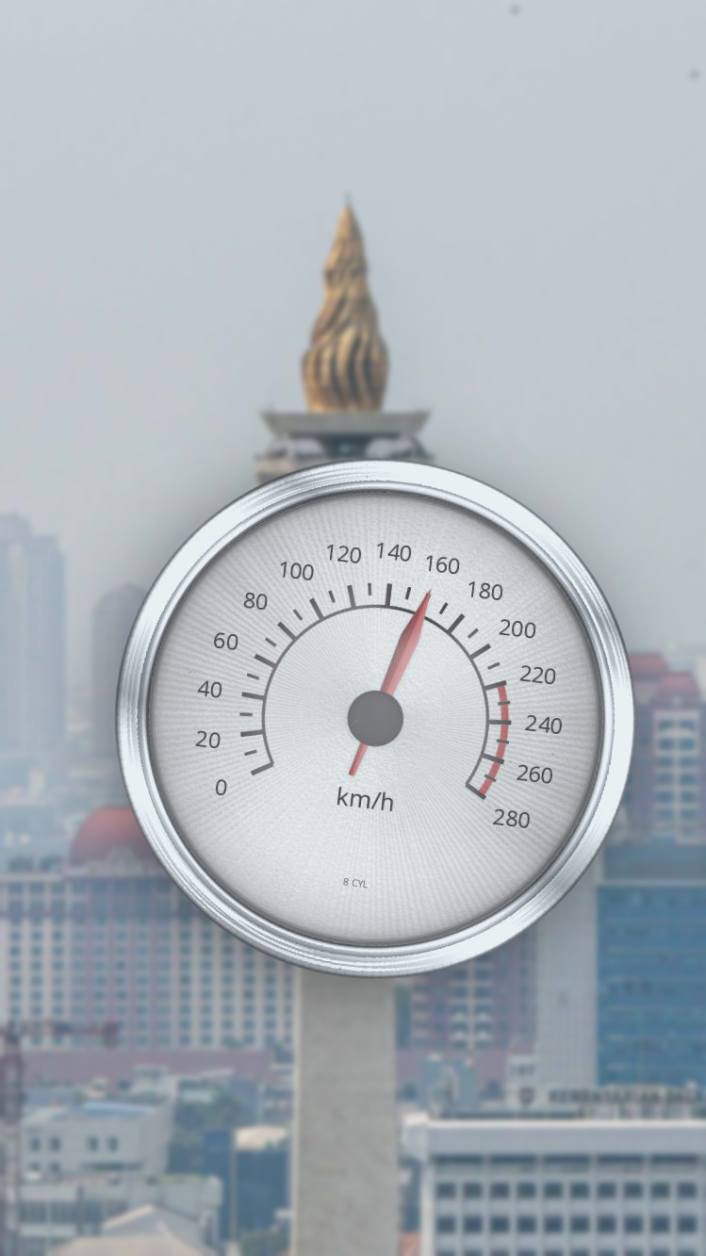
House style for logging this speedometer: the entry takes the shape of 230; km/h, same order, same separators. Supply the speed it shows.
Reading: 160; km/h
